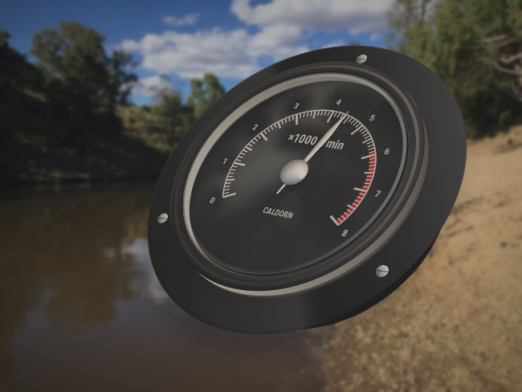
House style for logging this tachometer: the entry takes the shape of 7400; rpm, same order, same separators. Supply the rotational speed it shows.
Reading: 4500; rpm
